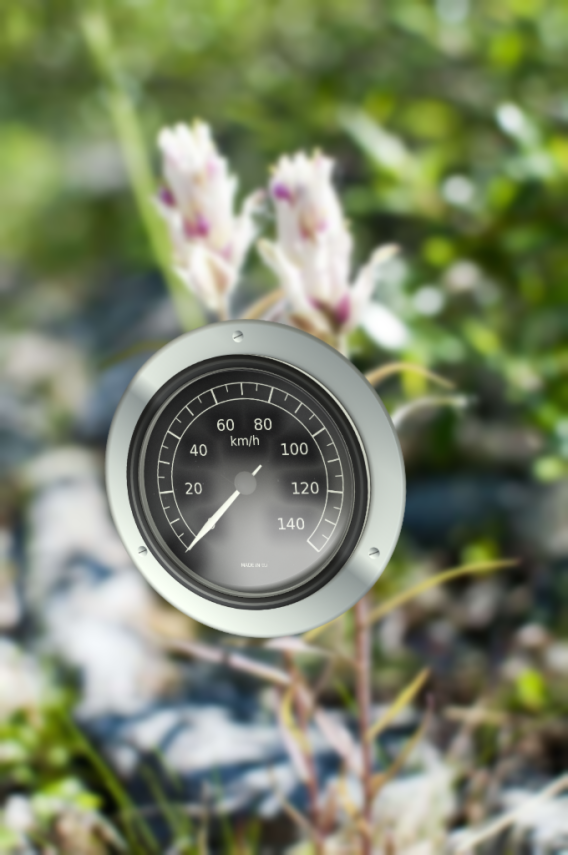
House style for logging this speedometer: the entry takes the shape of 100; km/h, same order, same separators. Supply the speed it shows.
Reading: 0; km/h
